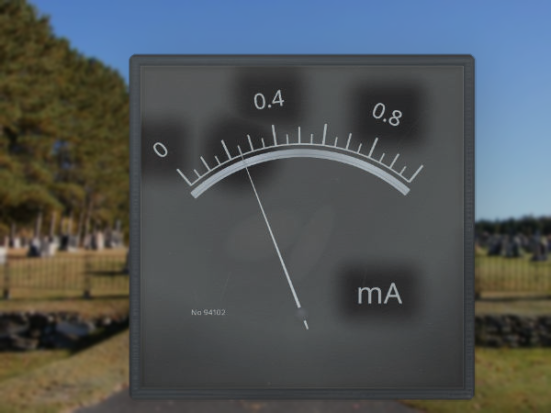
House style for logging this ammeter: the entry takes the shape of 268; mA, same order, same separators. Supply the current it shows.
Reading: 0.25; mA
